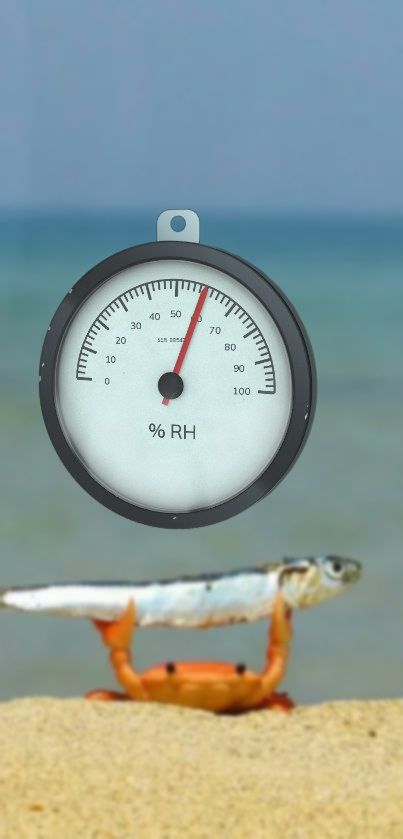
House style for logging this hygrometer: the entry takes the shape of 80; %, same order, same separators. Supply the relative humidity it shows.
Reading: 60; %
